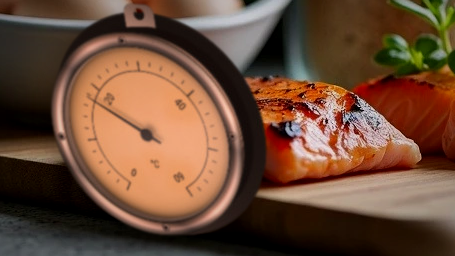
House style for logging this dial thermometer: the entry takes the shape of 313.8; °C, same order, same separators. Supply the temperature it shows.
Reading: 18; °C
